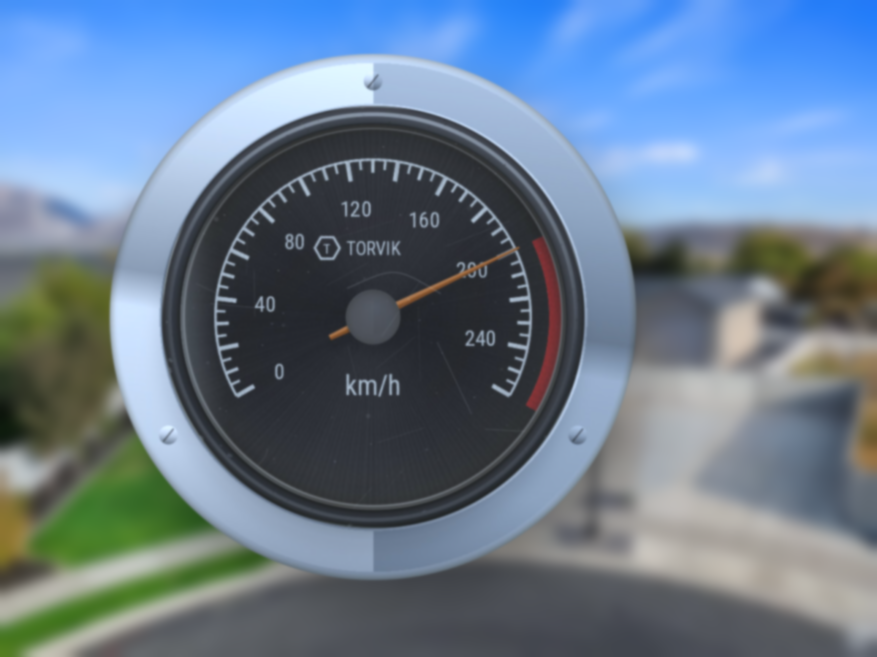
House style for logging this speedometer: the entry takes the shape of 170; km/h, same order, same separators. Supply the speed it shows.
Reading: 200; km/h
